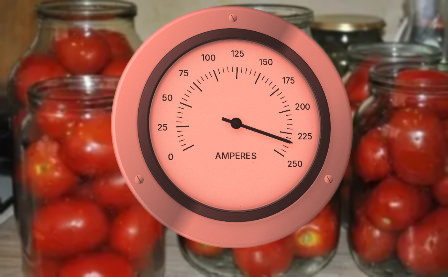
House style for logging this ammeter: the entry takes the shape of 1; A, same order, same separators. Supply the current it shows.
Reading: 235; A
